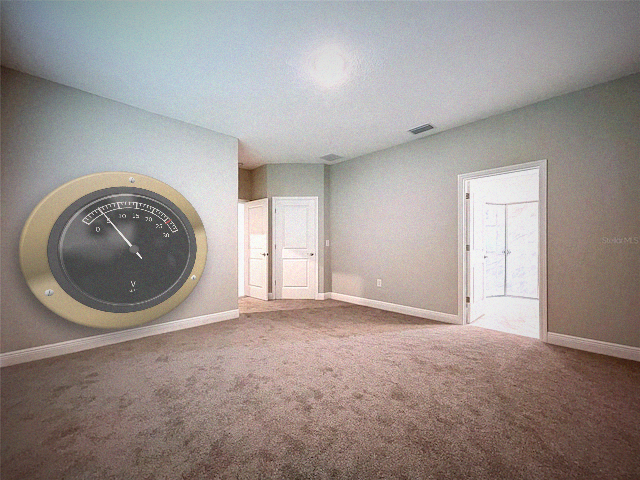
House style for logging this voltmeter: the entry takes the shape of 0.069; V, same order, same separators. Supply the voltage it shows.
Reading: 5; V
